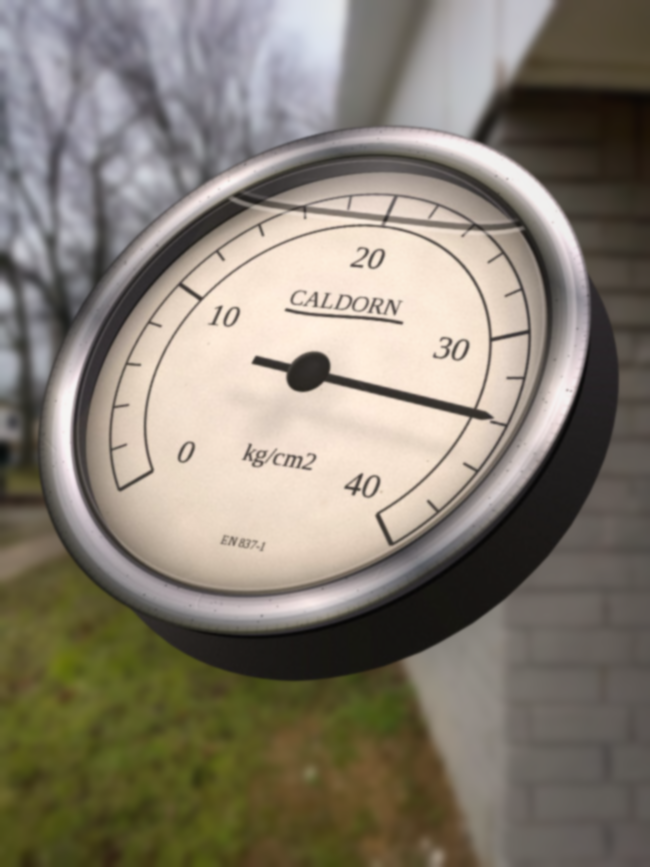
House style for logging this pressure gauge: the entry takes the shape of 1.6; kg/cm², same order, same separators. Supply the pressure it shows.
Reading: 34; kg/cm²
